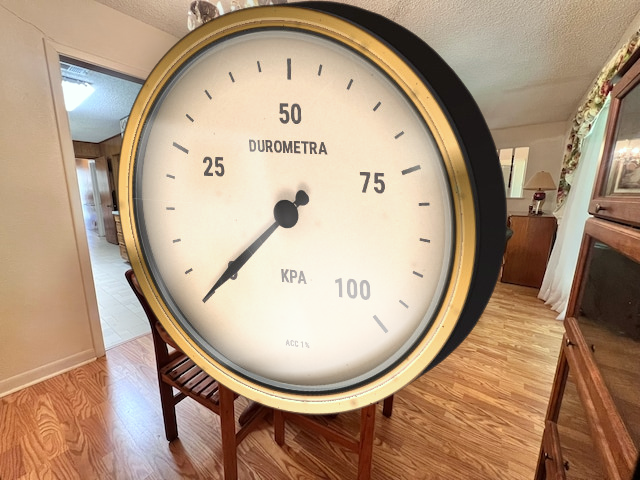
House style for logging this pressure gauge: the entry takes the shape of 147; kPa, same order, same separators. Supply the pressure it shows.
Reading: 0; kPa
